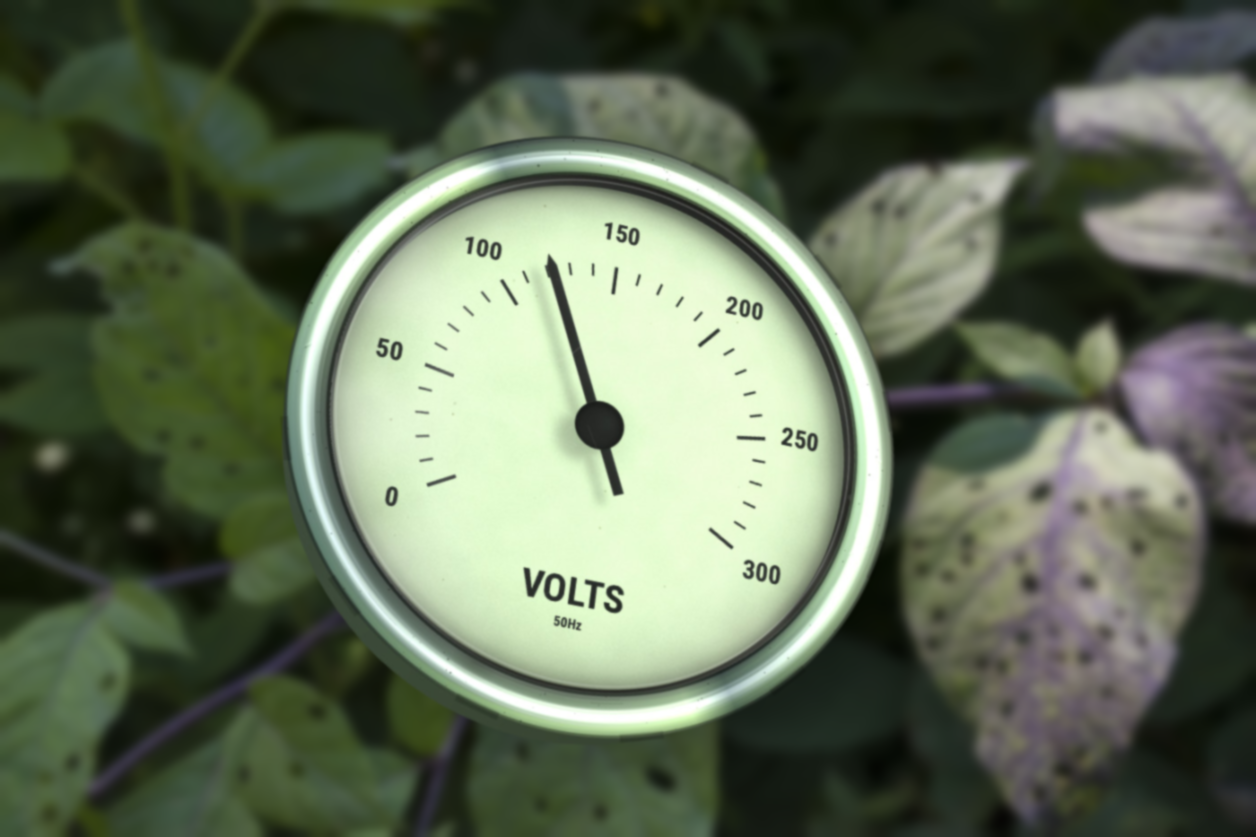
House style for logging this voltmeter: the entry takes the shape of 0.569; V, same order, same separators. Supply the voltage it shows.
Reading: 120; V
